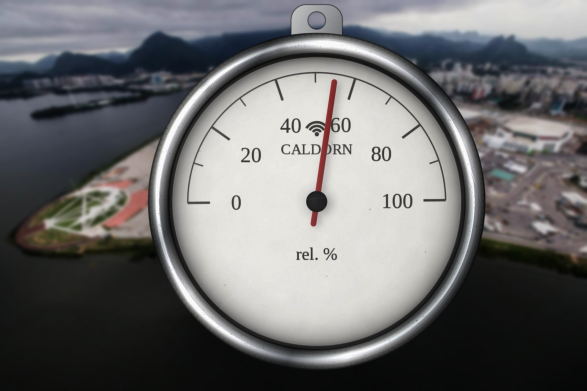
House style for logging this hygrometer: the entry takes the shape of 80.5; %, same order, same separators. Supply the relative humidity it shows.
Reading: 55; %
